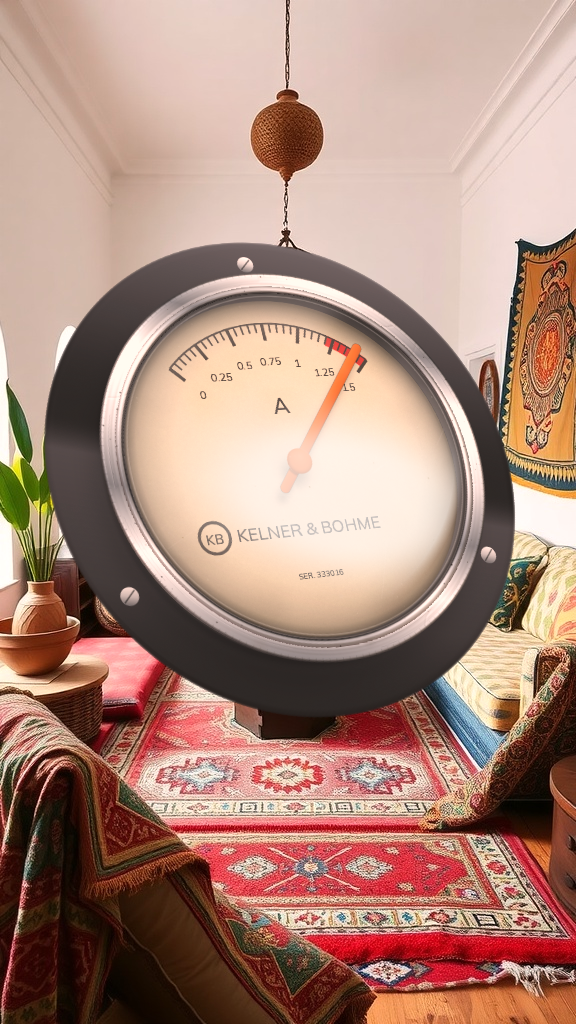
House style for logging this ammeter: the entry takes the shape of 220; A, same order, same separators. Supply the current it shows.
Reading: 1.4; A
